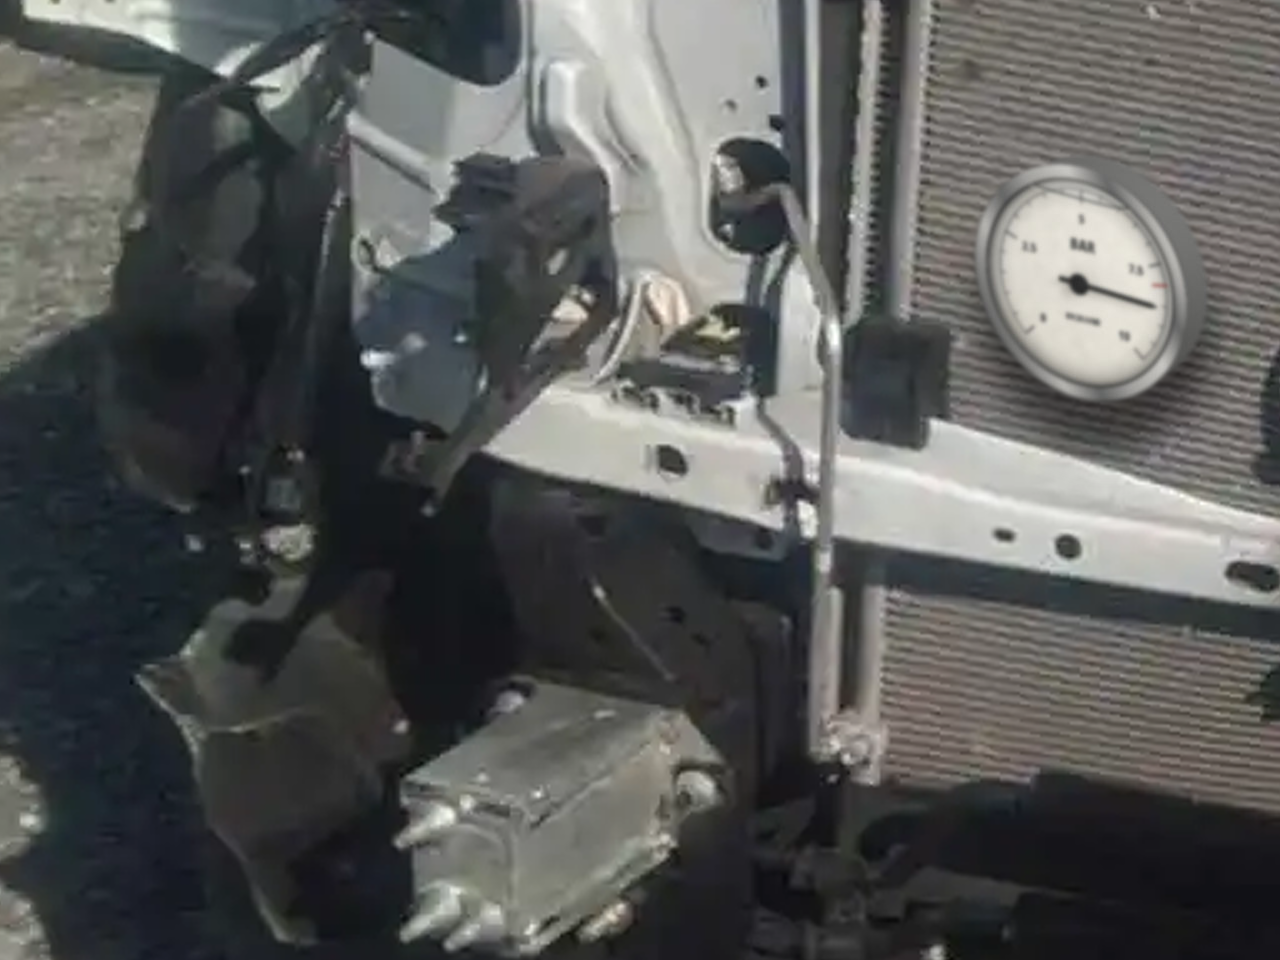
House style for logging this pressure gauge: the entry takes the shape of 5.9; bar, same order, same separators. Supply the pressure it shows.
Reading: 8.5; bar
